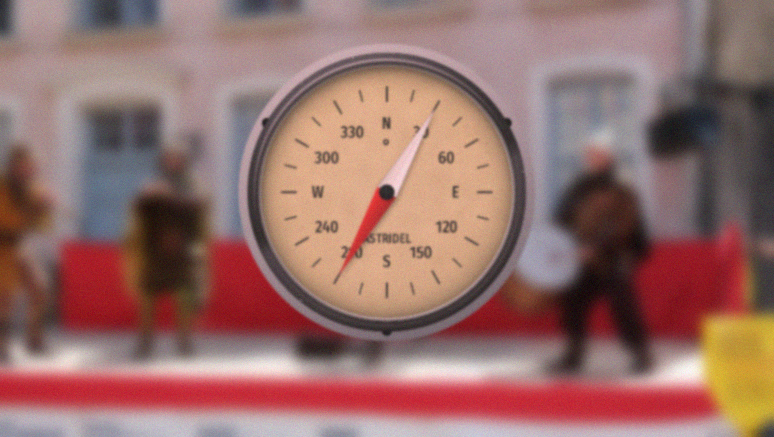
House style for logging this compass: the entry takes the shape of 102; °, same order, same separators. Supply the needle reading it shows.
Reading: 210; °
